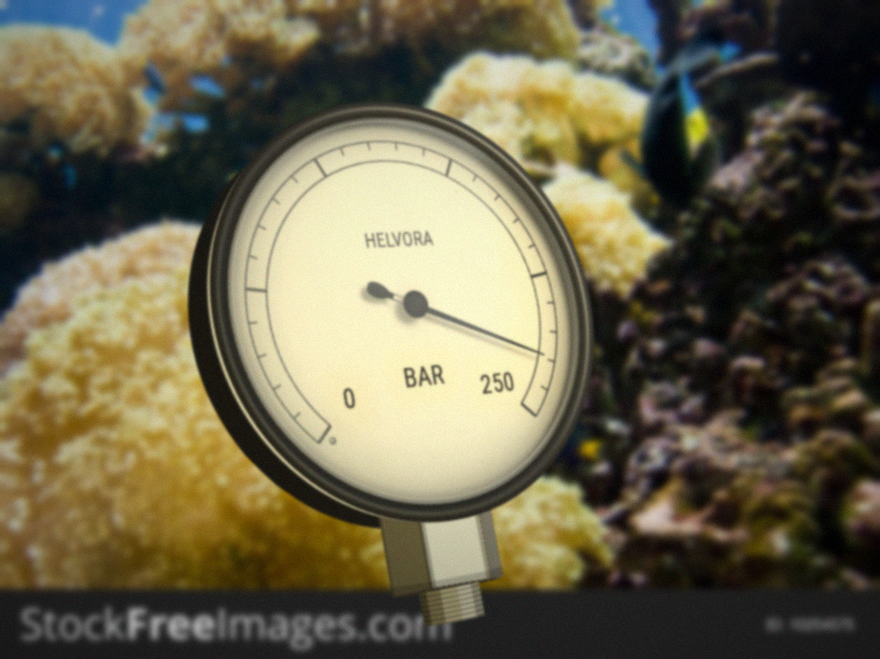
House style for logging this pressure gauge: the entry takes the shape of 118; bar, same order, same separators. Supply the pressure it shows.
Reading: 230; bar
